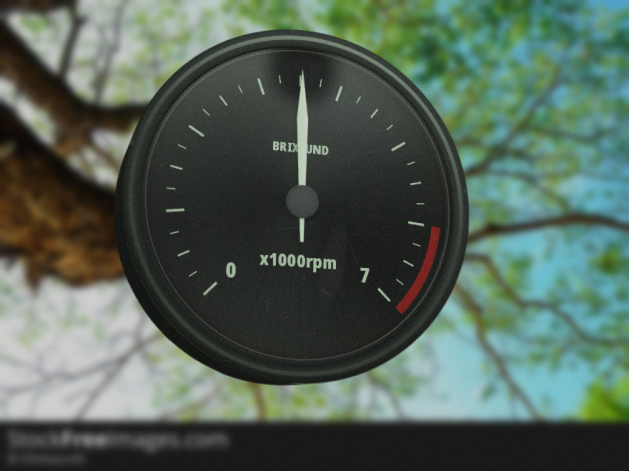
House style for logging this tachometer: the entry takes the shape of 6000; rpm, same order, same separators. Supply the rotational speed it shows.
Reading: 3500; rpm
